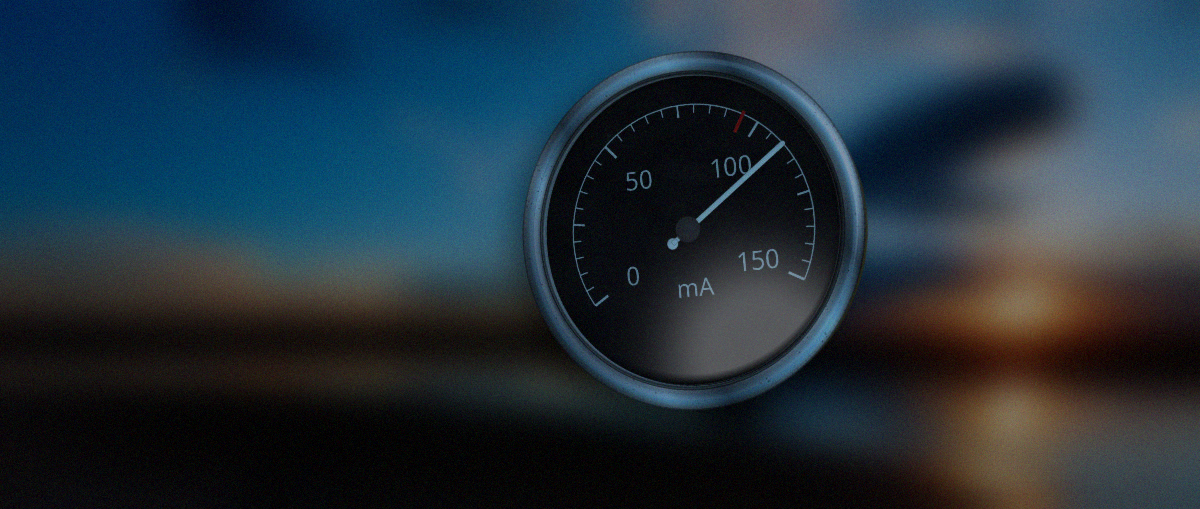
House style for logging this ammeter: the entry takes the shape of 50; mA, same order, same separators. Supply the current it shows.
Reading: 110; mA
